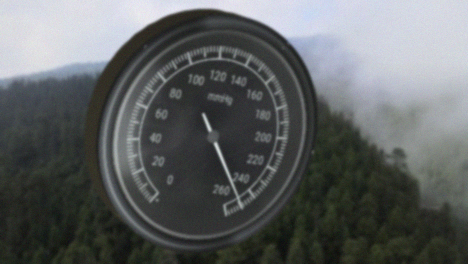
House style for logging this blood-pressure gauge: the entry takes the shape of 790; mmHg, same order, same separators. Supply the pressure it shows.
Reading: 250; mmHg
